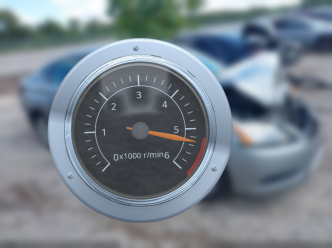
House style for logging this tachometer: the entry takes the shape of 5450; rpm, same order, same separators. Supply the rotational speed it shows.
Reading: 5300; rpm
